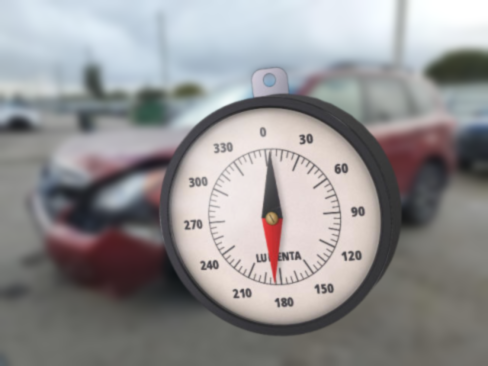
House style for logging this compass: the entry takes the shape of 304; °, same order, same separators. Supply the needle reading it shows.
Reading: 185; °
